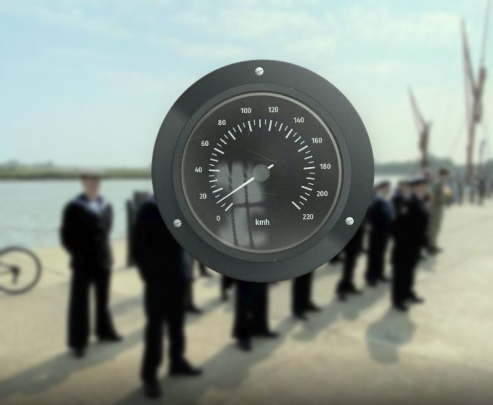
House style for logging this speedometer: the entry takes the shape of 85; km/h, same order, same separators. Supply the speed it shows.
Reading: 10; km/h
